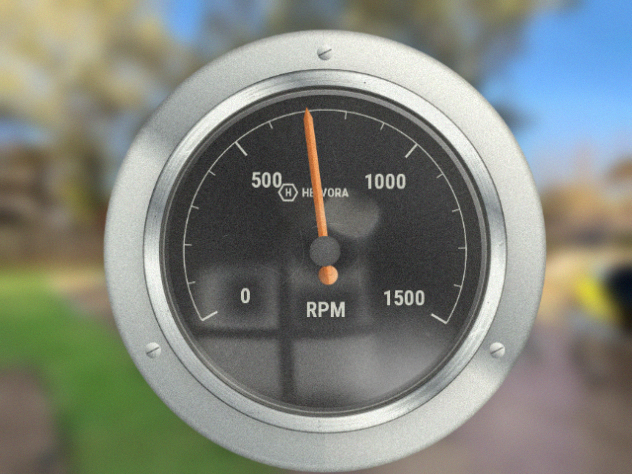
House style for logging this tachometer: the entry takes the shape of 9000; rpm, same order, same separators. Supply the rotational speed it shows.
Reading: 700; rpm
